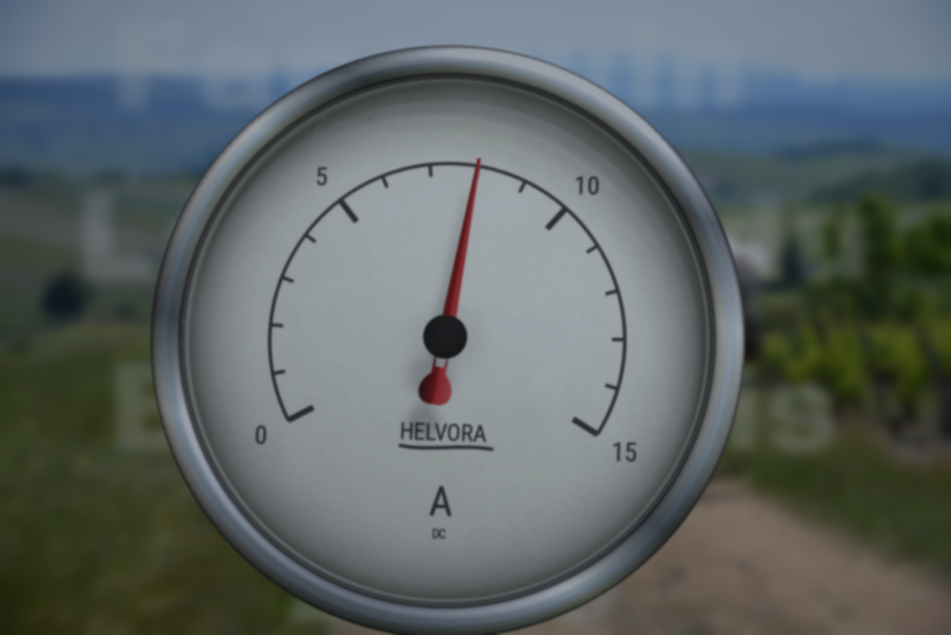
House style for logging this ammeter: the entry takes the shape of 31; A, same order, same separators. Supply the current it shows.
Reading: 8; A
